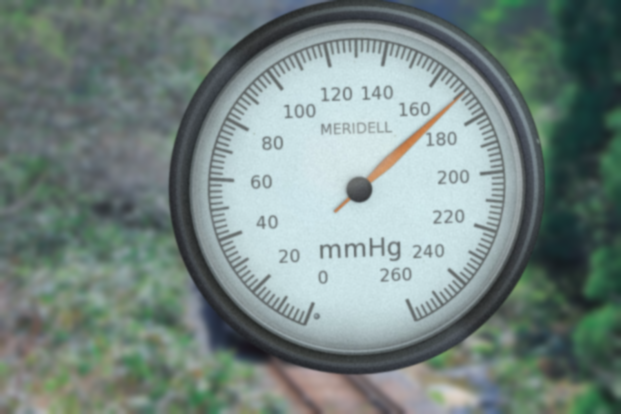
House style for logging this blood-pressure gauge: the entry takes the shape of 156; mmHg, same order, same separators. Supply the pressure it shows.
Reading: 170; mmHg
